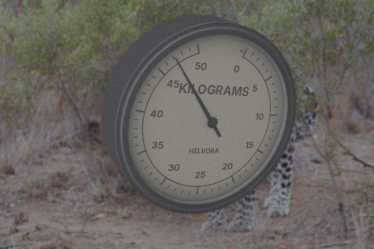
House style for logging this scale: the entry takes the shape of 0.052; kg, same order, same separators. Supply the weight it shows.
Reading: 47; kg
